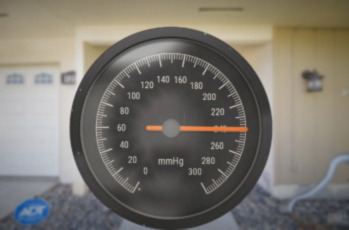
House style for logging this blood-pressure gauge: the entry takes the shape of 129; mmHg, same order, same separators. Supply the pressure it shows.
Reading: 240; mmHg
